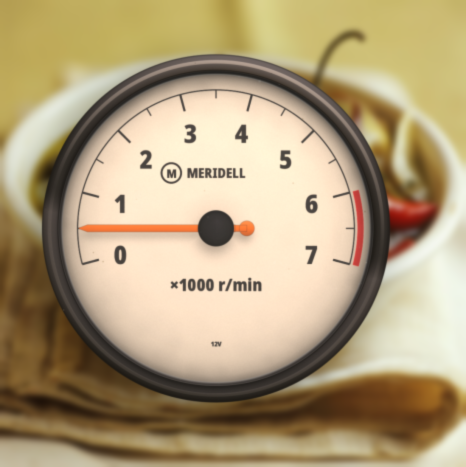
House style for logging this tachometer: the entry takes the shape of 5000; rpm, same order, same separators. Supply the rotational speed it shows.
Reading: 500; rpm
